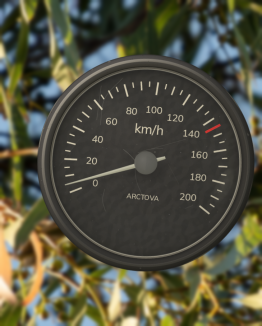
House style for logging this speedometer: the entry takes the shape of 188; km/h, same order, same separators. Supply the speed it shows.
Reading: 5; km/h
